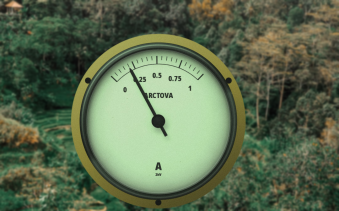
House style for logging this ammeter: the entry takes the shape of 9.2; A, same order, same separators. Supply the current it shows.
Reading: 0.2; A
